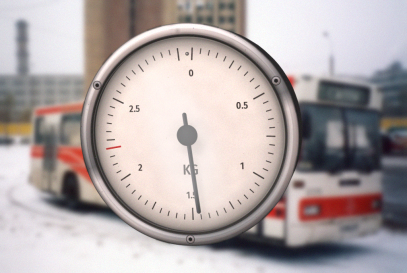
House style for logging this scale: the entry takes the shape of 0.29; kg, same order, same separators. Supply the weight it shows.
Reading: 1.45; kg
